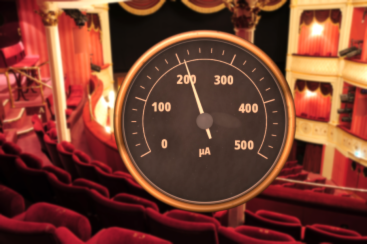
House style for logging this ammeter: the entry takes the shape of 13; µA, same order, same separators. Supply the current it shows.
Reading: 210; µA
